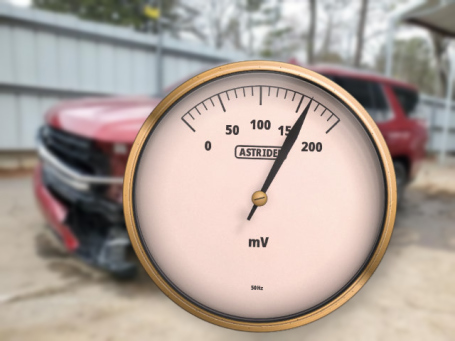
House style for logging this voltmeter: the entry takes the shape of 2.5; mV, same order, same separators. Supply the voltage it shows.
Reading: 160; mV
